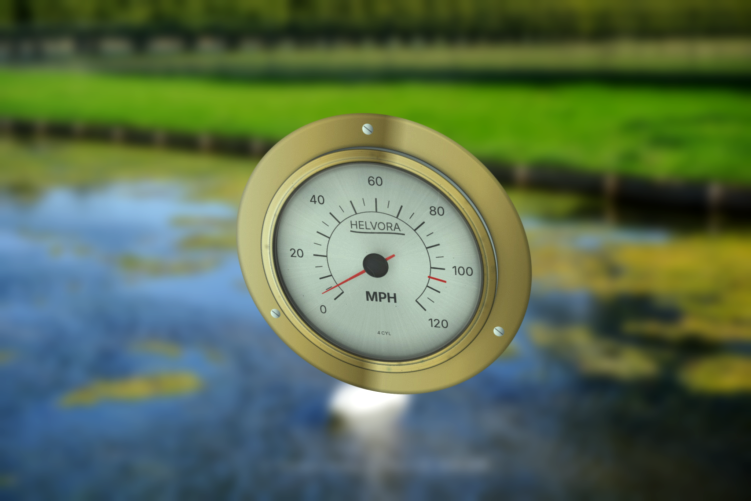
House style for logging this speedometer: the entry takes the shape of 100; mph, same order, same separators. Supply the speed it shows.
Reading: 5; mph
